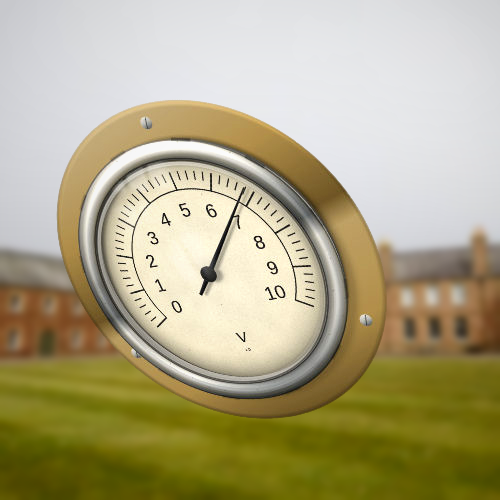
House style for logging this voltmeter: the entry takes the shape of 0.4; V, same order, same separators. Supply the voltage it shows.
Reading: 6.8; V
